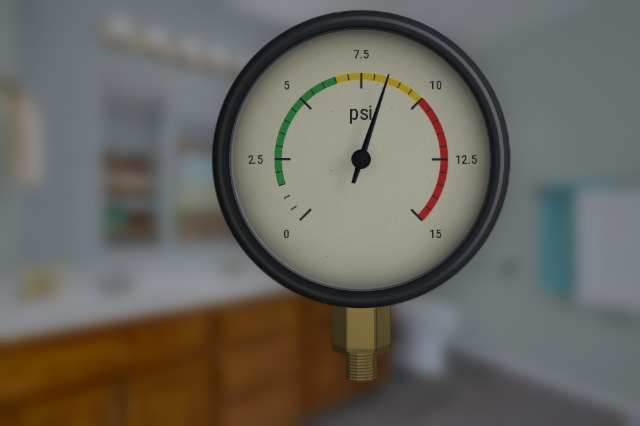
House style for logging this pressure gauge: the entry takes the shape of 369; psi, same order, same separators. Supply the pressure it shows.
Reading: 8.5; psi
